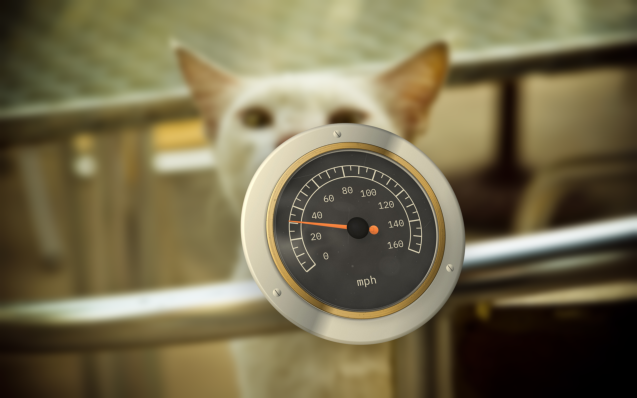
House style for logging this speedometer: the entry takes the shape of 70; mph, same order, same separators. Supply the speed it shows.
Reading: 30; mph
